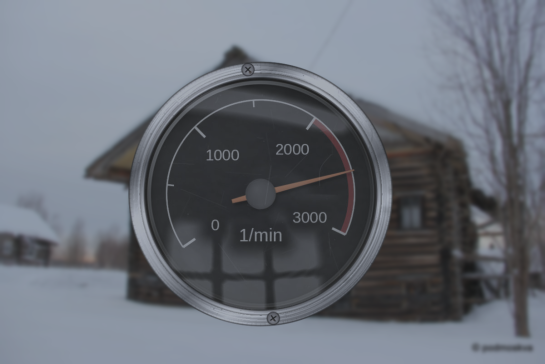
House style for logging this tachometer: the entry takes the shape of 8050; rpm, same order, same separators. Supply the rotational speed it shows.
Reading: 2500; rpm
